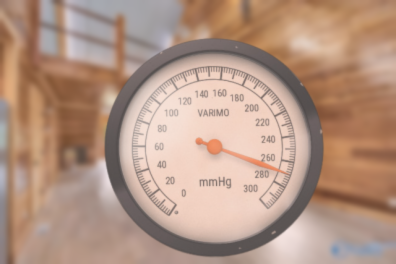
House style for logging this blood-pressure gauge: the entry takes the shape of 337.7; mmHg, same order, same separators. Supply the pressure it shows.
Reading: 270; mmHg
